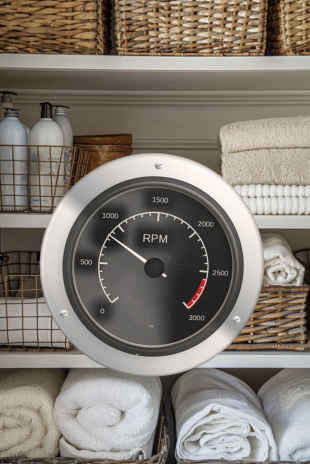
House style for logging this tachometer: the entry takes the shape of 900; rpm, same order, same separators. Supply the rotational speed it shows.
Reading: 850; rpm
